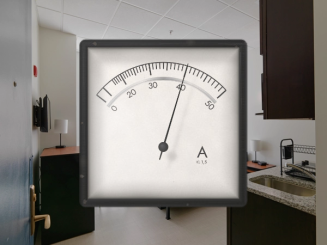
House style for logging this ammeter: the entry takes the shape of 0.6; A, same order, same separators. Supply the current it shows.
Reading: 40; A
